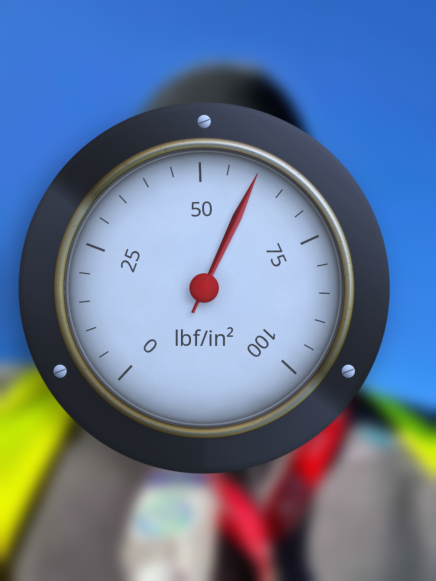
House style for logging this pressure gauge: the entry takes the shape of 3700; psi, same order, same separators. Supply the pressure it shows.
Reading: 60; psi
